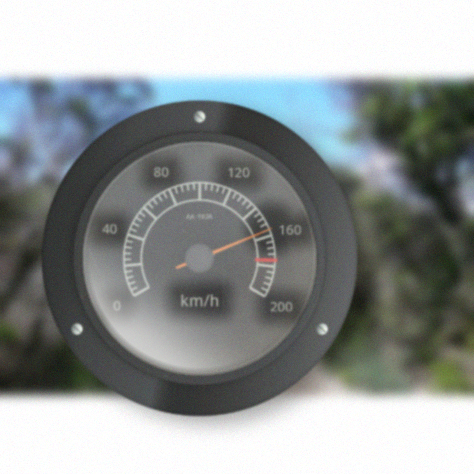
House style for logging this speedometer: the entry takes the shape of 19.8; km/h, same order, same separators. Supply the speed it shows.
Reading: 156; km/h
